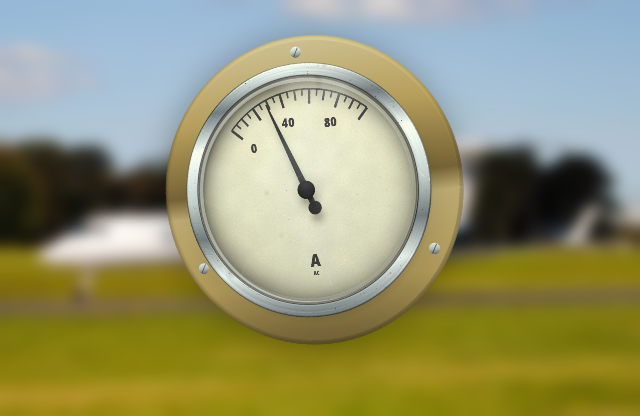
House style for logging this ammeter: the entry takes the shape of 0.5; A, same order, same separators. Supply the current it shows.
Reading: 30; A
